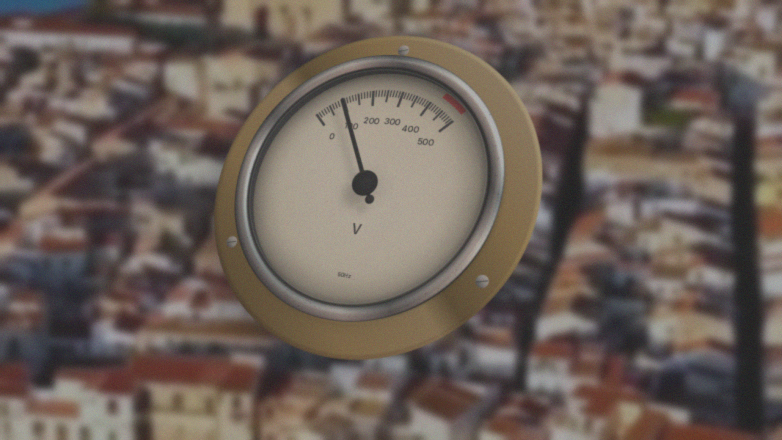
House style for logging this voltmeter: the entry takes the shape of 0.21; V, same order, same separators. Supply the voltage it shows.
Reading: 100; V
